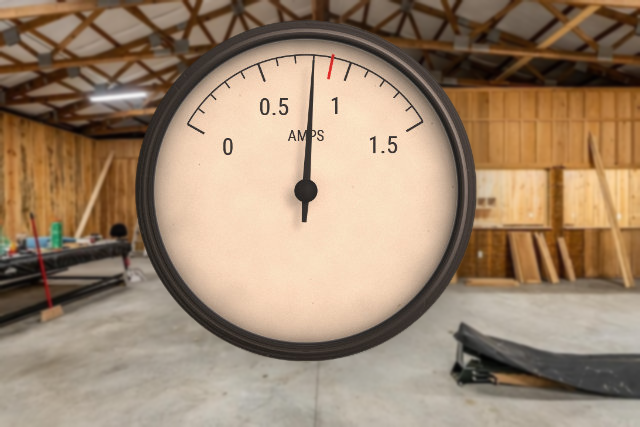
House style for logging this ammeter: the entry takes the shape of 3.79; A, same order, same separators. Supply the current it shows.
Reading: 0.8; A
